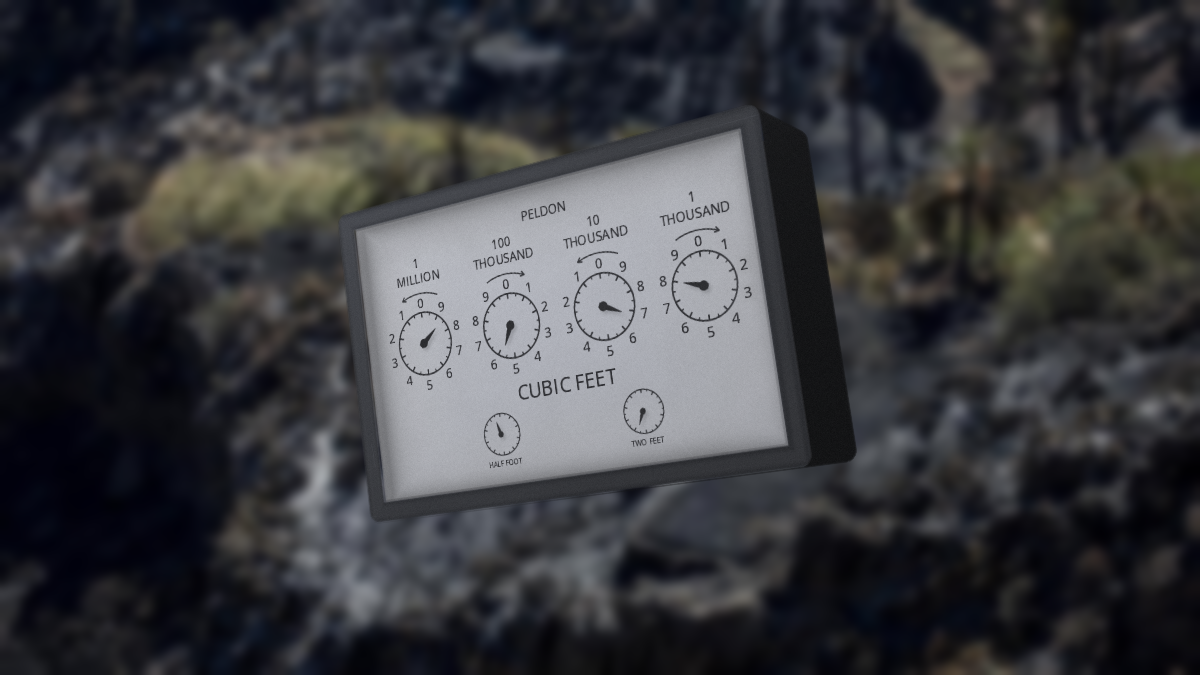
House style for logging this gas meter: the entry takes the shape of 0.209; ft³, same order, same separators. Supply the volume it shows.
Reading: 856800; ft³
